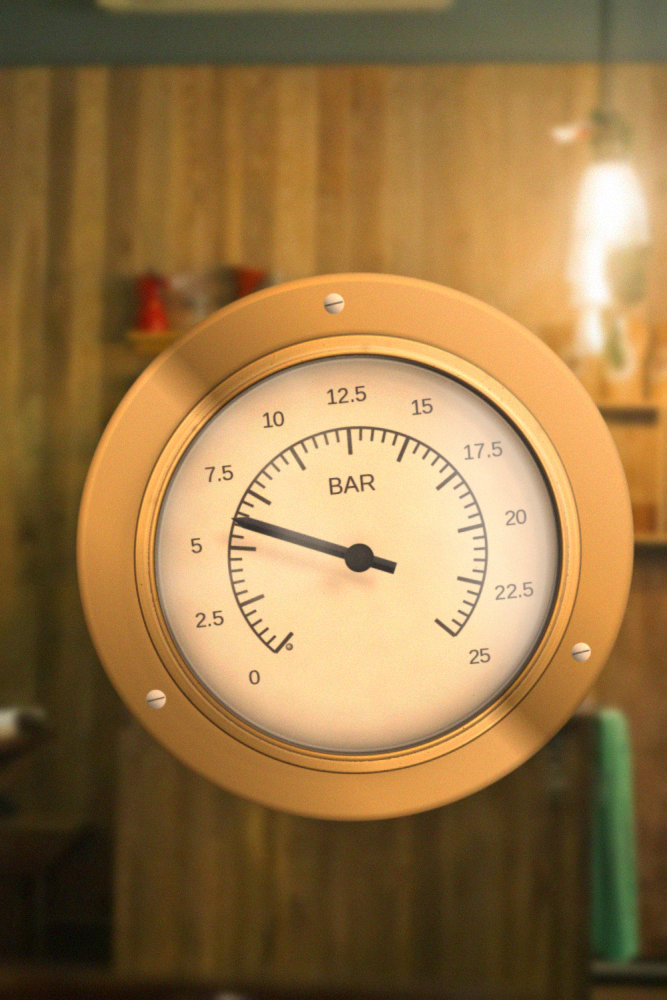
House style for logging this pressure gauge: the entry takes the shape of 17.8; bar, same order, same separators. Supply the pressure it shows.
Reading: 6.25; bar
